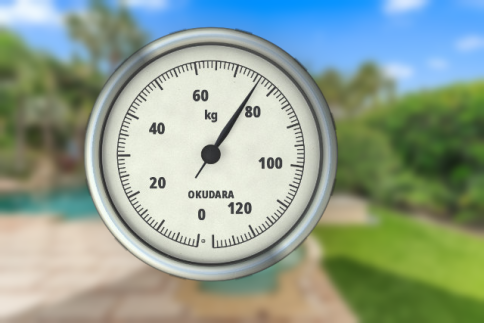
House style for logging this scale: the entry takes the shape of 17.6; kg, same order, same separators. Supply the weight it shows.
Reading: 76; kg
